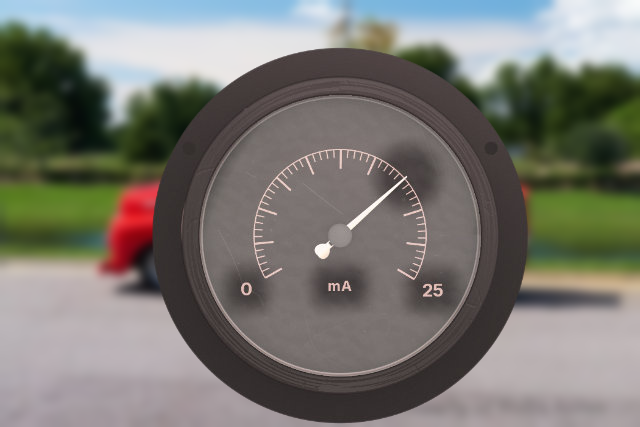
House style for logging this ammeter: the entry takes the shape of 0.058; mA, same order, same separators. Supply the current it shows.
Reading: 17.5; mA
